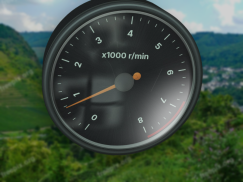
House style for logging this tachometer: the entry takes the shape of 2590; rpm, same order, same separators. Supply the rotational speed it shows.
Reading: 800; rpm
